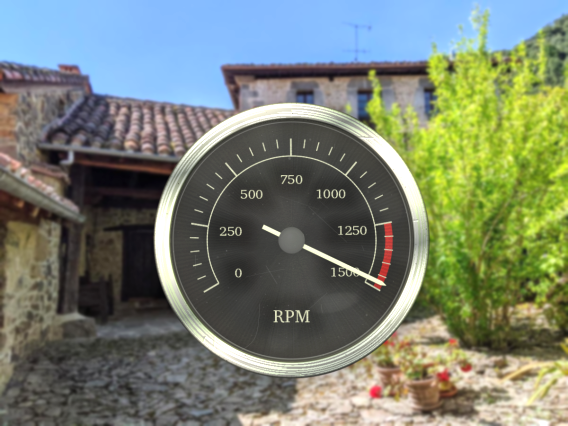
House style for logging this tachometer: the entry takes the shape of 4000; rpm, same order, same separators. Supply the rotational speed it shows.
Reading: 1475; rpm
